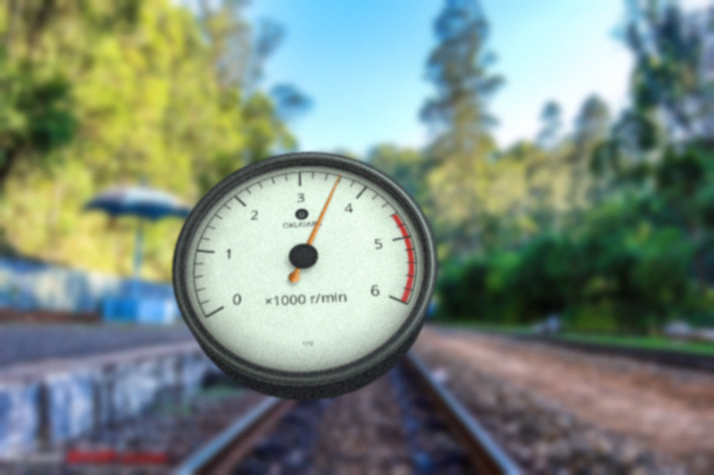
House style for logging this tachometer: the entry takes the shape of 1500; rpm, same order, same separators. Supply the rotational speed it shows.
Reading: 3600; rpm
